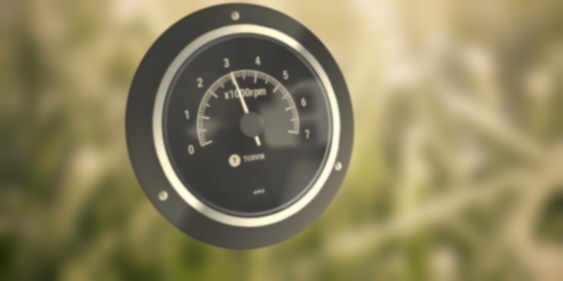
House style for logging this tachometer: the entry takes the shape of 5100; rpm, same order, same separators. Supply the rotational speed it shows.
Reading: 3000; rpm
